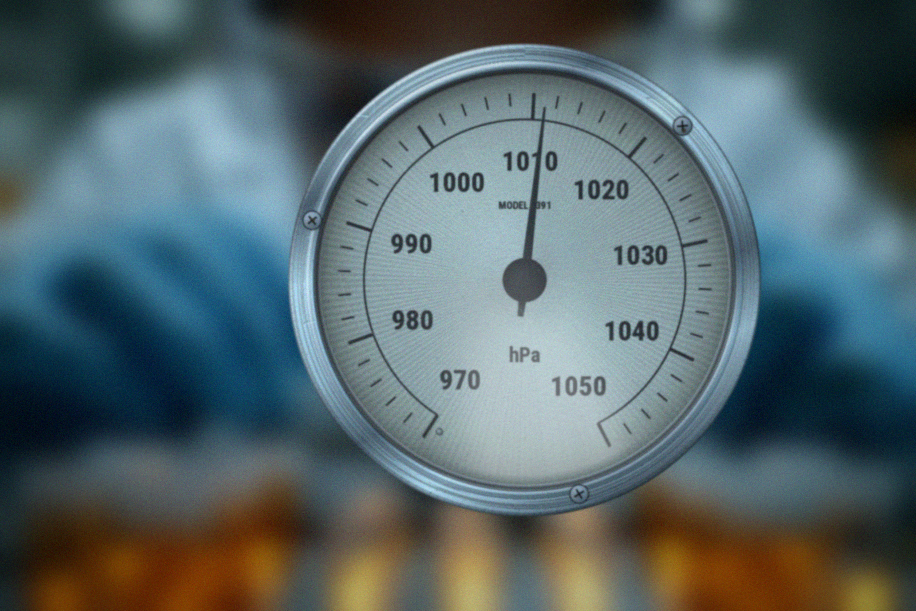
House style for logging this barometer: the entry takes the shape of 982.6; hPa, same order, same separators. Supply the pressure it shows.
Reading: 1011; hPa
